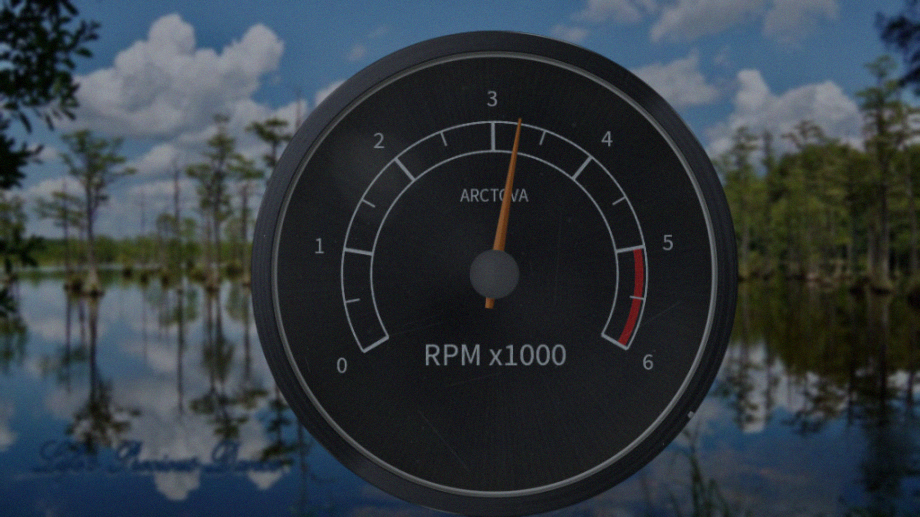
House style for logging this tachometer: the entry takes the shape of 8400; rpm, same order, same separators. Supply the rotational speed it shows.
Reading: 3250; rpm
